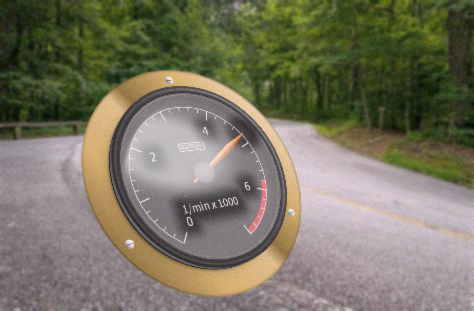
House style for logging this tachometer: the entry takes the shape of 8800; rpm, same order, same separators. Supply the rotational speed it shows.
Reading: 4800; rpm
